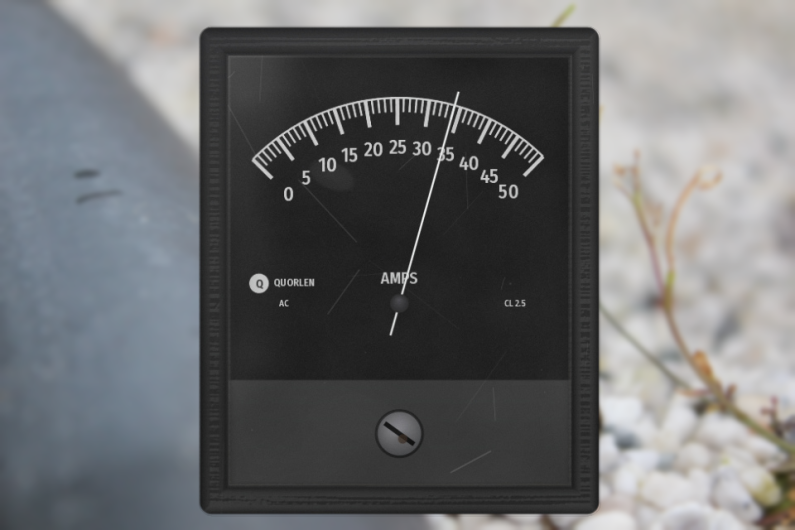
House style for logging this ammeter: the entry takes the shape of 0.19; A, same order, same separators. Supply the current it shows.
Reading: 34; A
